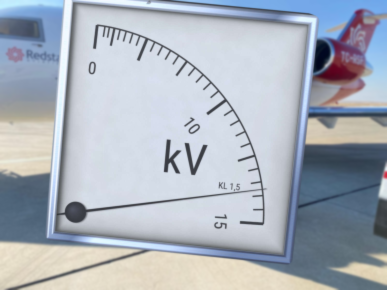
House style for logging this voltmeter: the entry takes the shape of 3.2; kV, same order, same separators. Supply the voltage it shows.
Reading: 13.75; kV
